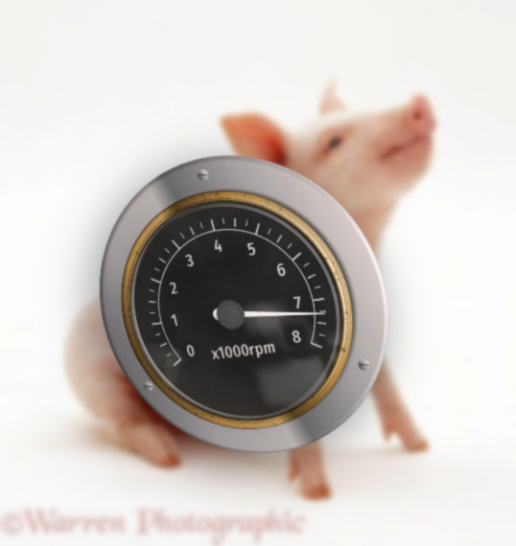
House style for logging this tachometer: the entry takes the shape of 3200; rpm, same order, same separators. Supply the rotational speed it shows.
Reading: 7250; rpm
